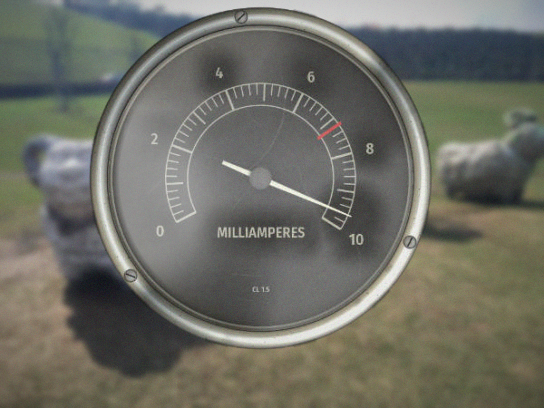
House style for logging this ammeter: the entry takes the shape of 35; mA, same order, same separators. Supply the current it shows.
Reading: 9.6; mA
